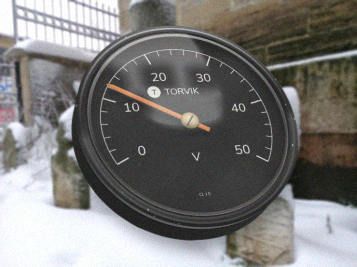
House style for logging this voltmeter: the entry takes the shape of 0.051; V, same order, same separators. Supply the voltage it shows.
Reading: 12; V
